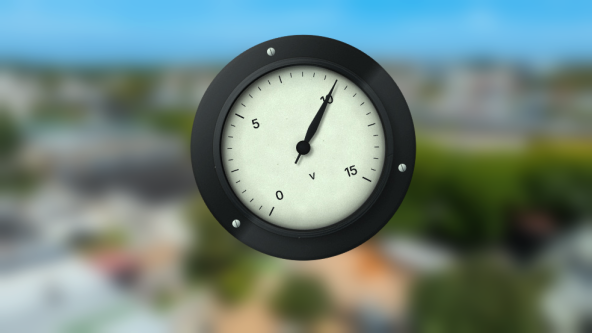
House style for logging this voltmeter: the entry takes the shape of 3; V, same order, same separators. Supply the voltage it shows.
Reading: 10; V
